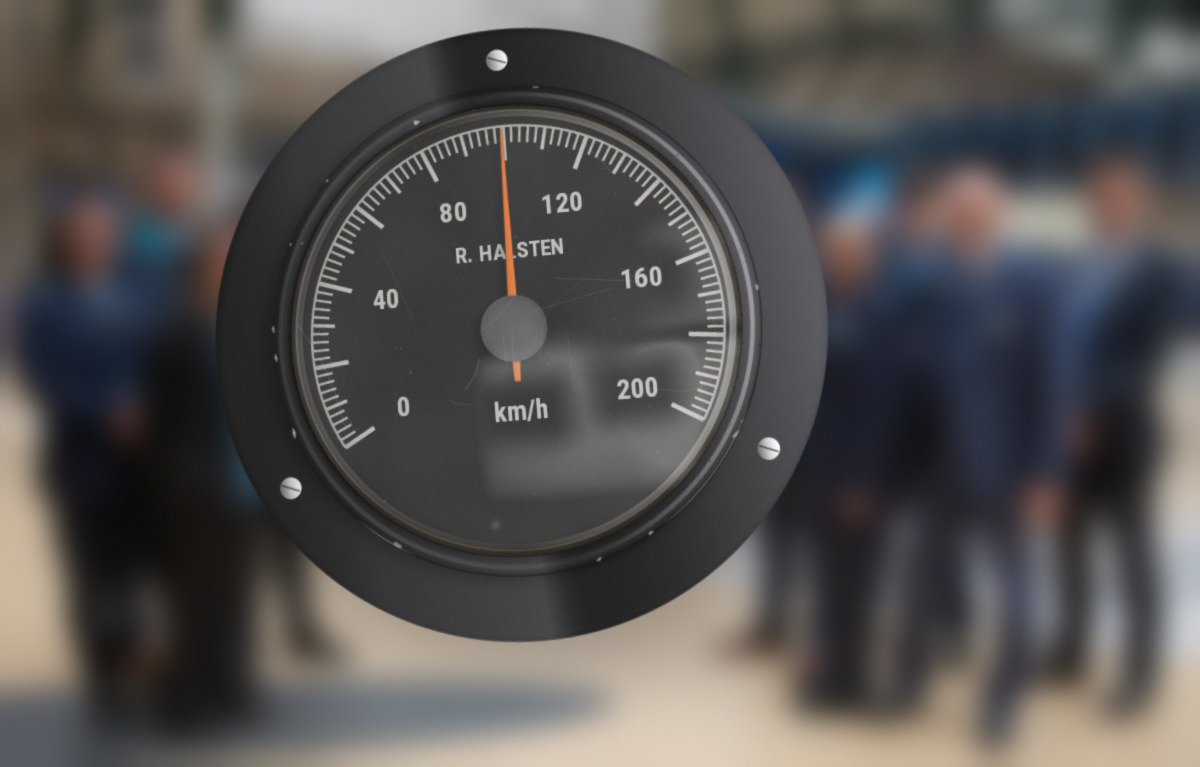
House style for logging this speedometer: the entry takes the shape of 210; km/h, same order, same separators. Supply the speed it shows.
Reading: 100; km/h
